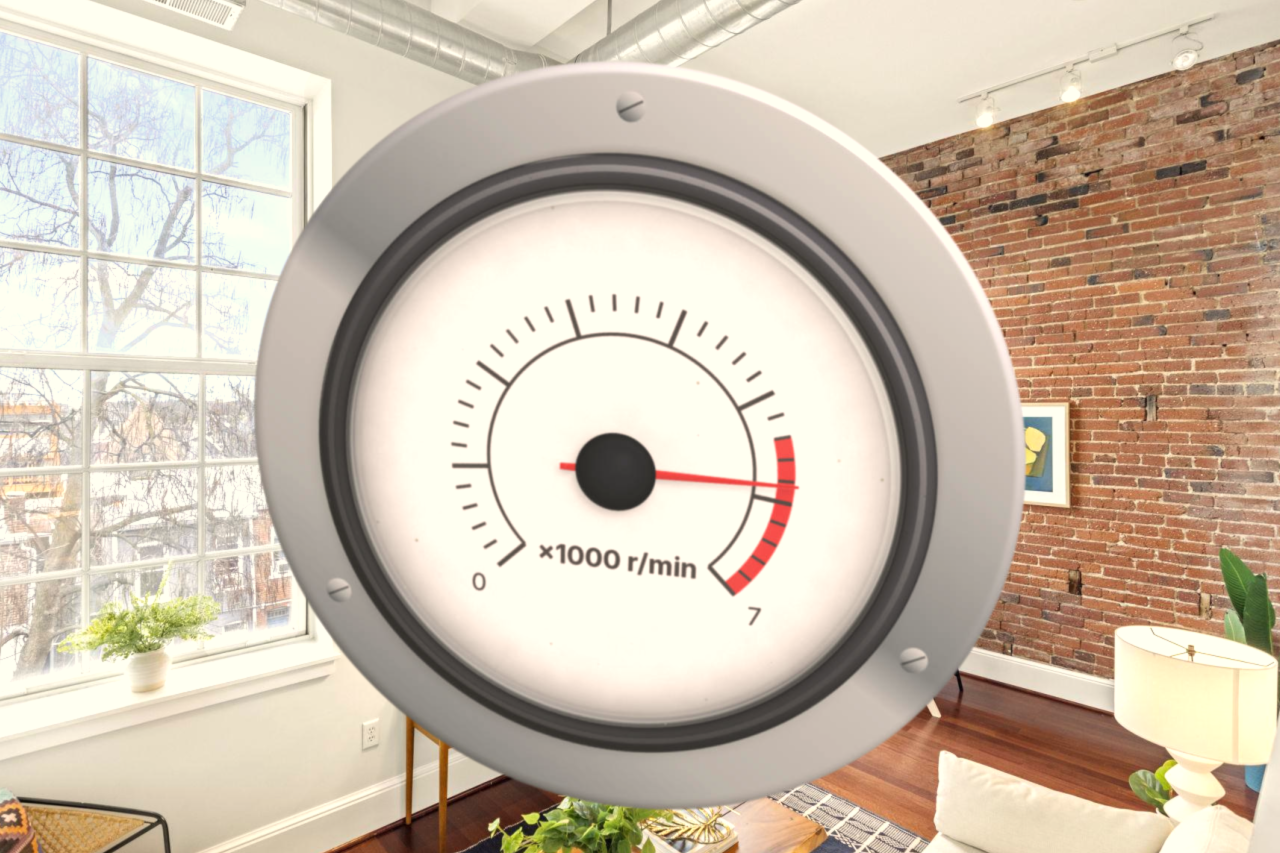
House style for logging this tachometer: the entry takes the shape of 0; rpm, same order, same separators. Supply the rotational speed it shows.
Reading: 5800; rpm
